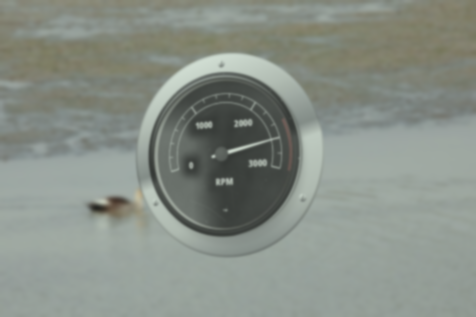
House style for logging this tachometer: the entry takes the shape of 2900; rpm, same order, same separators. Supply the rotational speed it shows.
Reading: 2600; rpm
